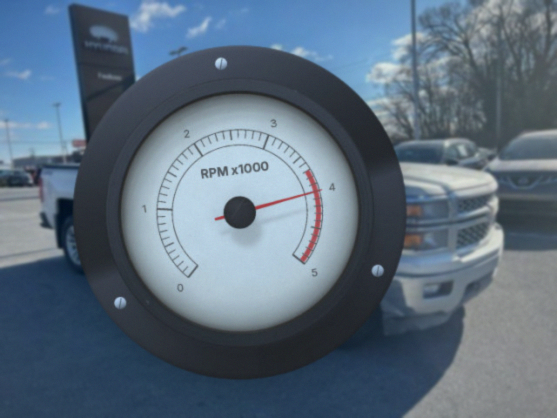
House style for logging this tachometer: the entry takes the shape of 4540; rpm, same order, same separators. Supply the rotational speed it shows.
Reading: 4000; rpm
